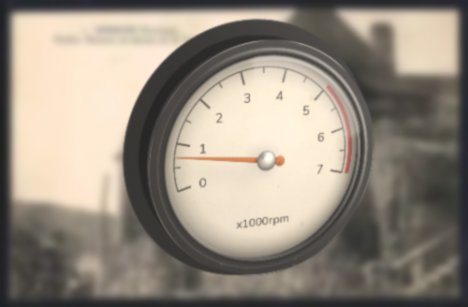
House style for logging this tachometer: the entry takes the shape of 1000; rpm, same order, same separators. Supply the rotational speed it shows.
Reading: 750; rpm
